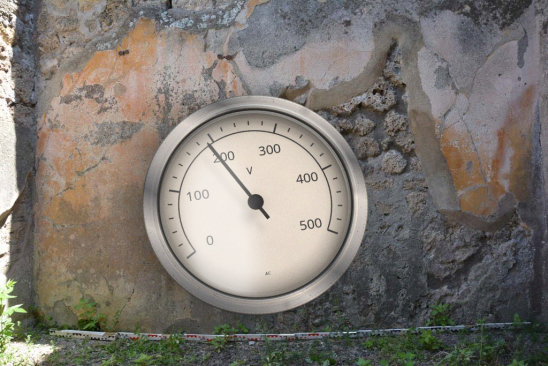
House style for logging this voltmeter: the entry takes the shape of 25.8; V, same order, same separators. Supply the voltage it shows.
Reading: 190; V
